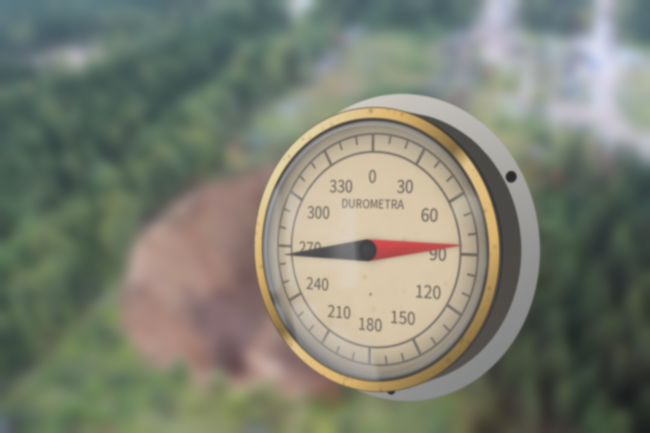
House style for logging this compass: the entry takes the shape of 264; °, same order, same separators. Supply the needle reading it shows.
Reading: 85; °
